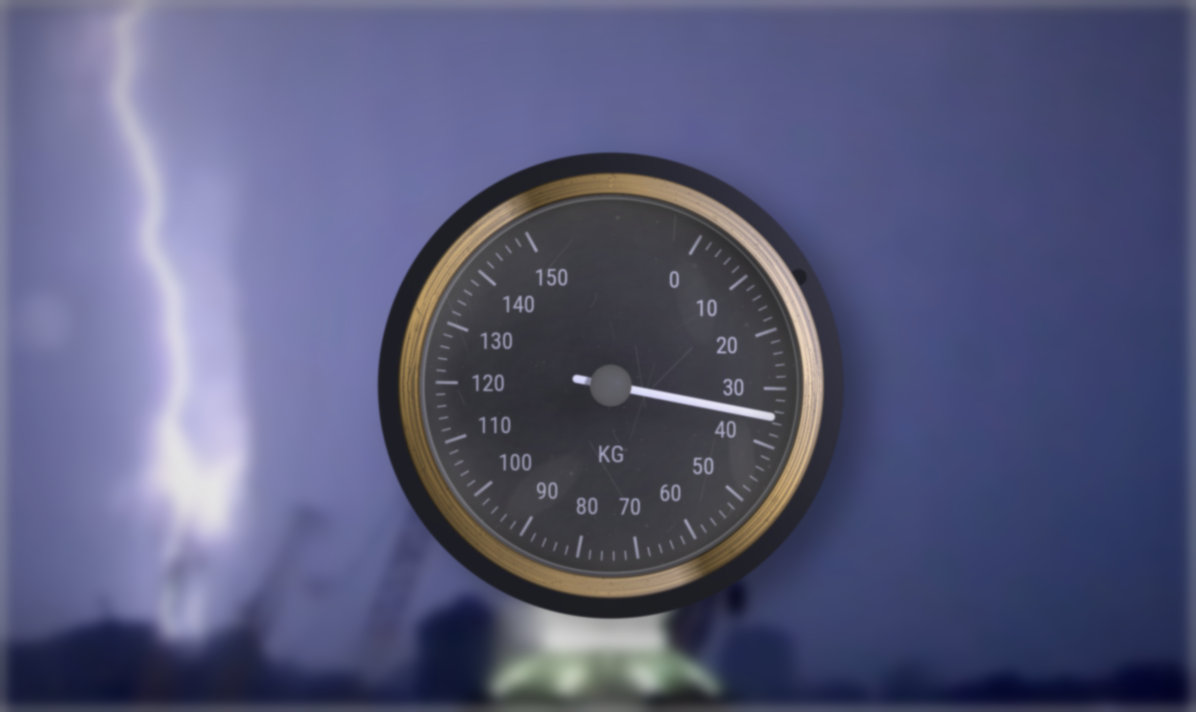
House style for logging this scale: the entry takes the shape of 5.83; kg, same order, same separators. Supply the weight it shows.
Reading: 35; kg
